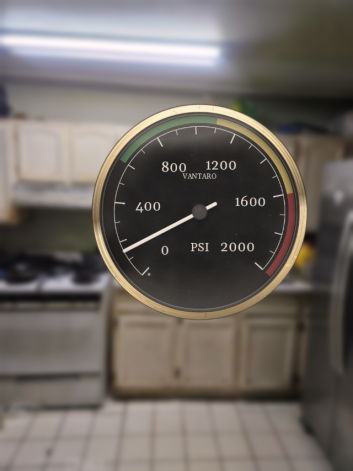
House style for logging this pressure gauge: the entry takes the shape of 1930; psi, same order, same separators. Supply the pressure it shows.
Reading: 150; psi
